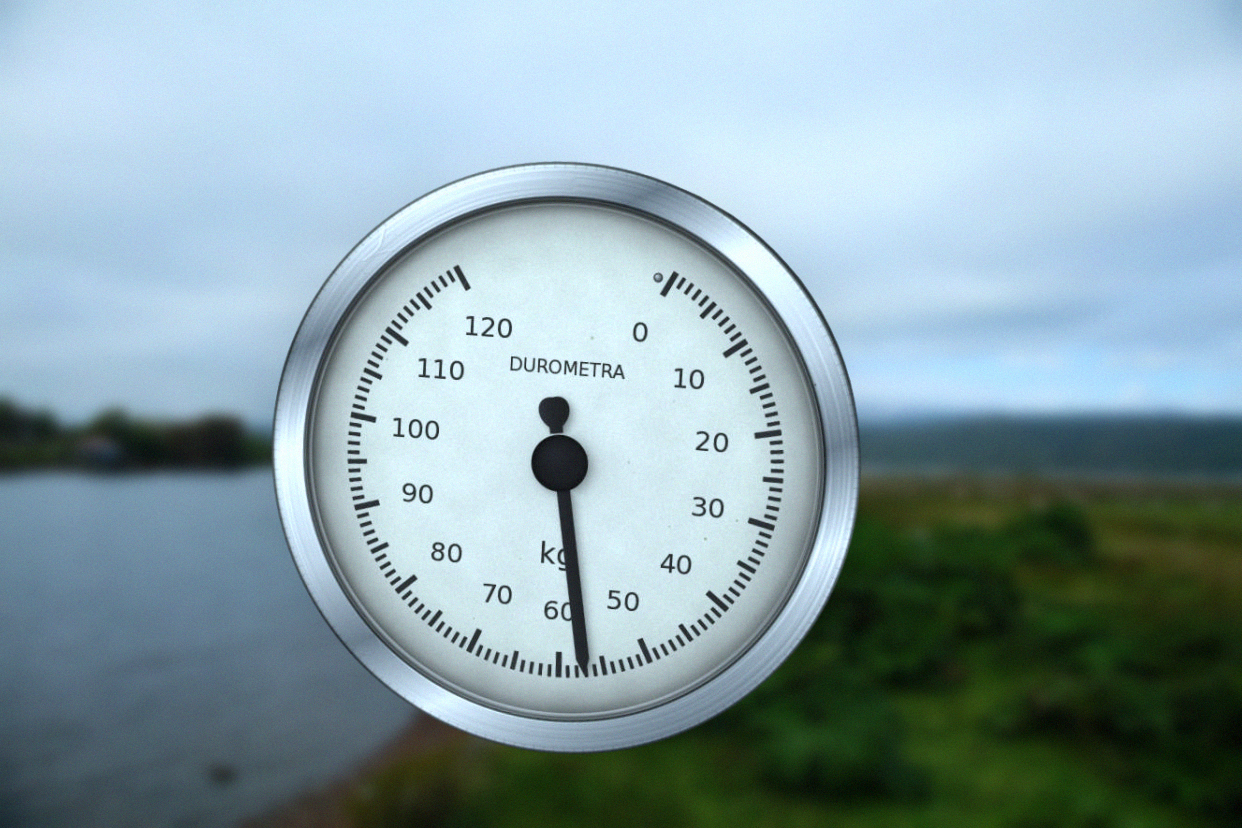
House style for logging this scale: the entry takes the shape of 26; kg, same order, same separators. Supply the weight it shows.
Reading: 57; kg
